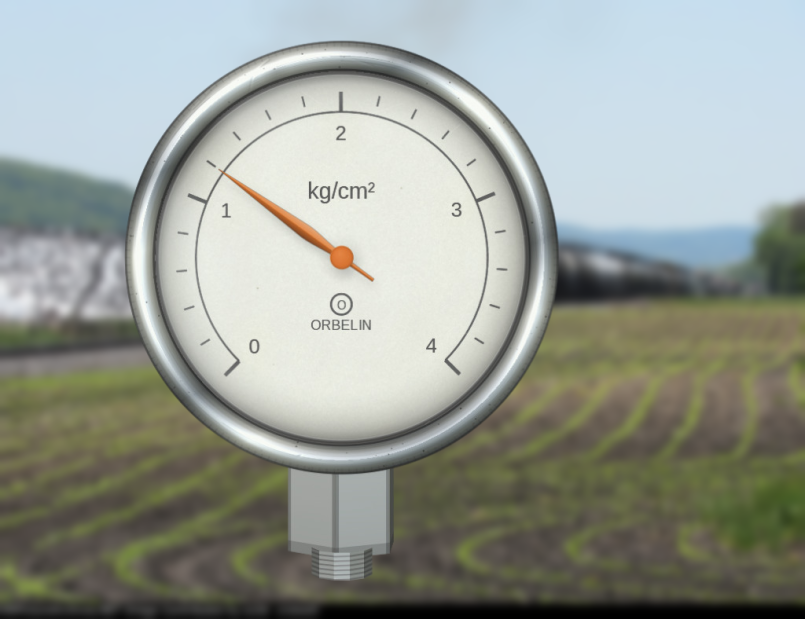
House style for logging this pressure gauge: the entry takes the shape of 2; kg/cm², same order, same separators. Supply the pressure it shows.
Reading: 1.2; kg/cm²
